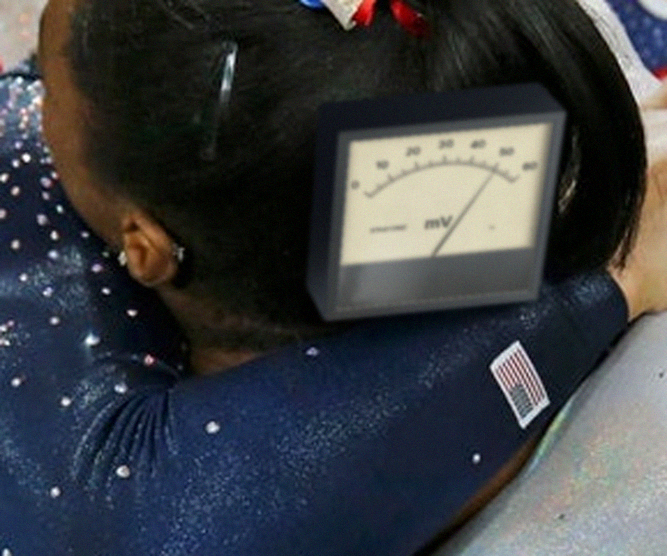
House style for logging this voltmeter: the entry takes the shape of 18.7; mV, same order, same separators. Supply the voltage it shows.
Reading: 50; mV
